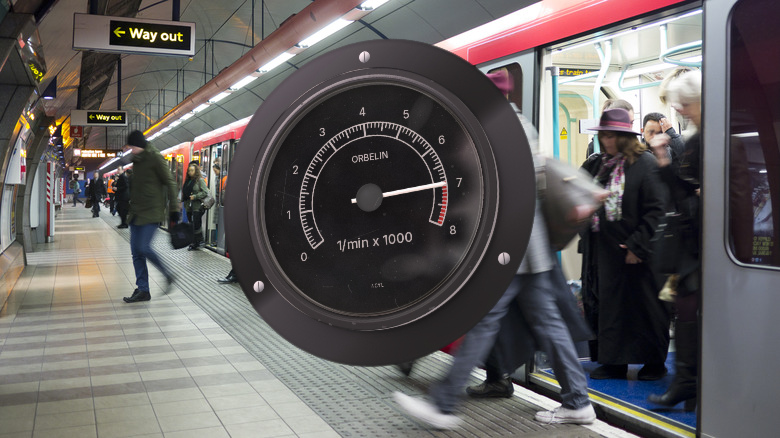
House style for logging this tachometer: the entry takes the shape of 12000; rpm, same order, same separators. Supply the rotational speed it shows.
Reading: 7000; rpm
